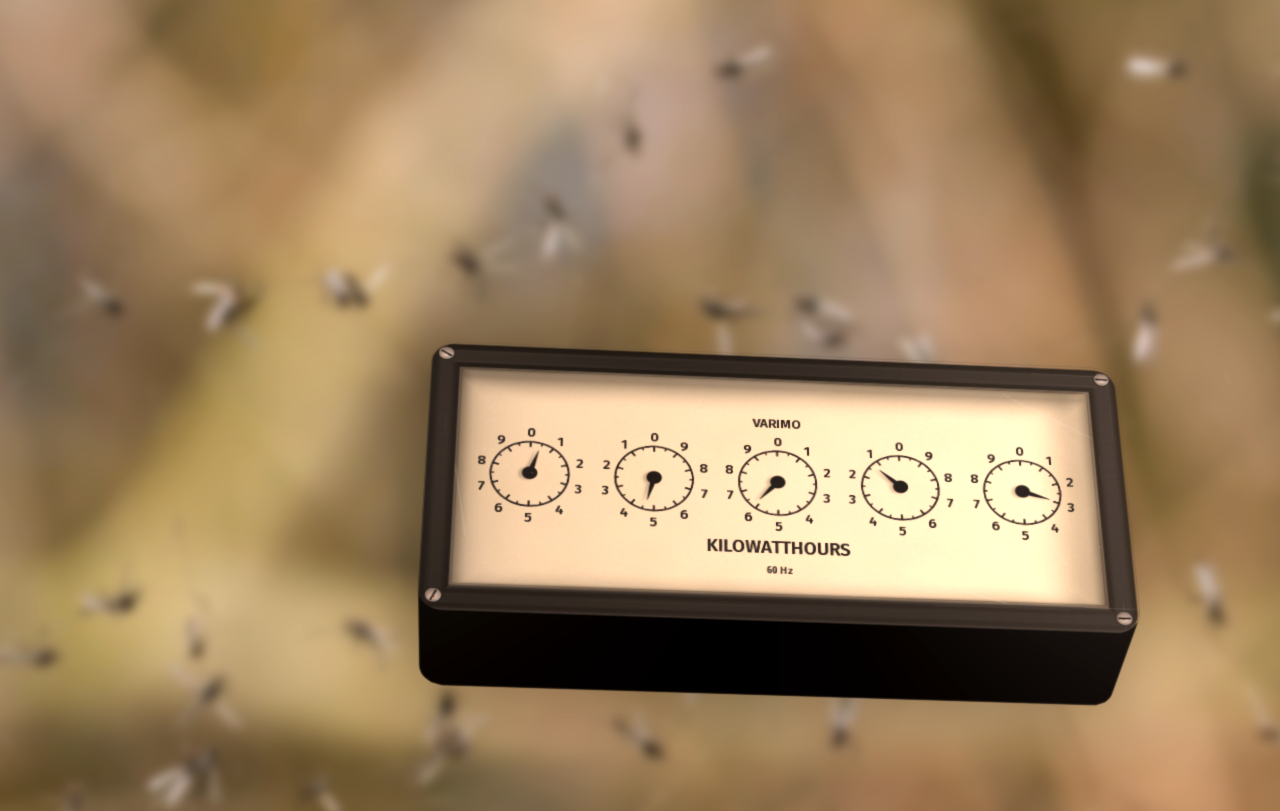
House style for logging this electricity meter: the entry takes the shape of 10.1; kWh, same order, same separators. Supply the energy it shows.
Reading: 4613; kWh
